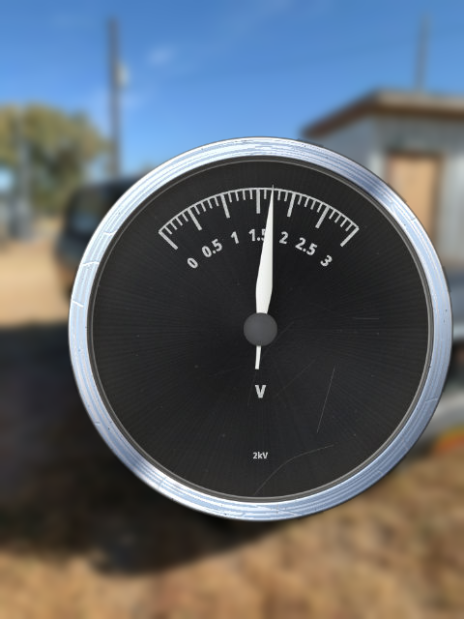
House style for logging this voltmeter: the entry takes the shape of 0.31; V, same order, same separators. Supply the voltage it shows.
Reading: 1.7; V
